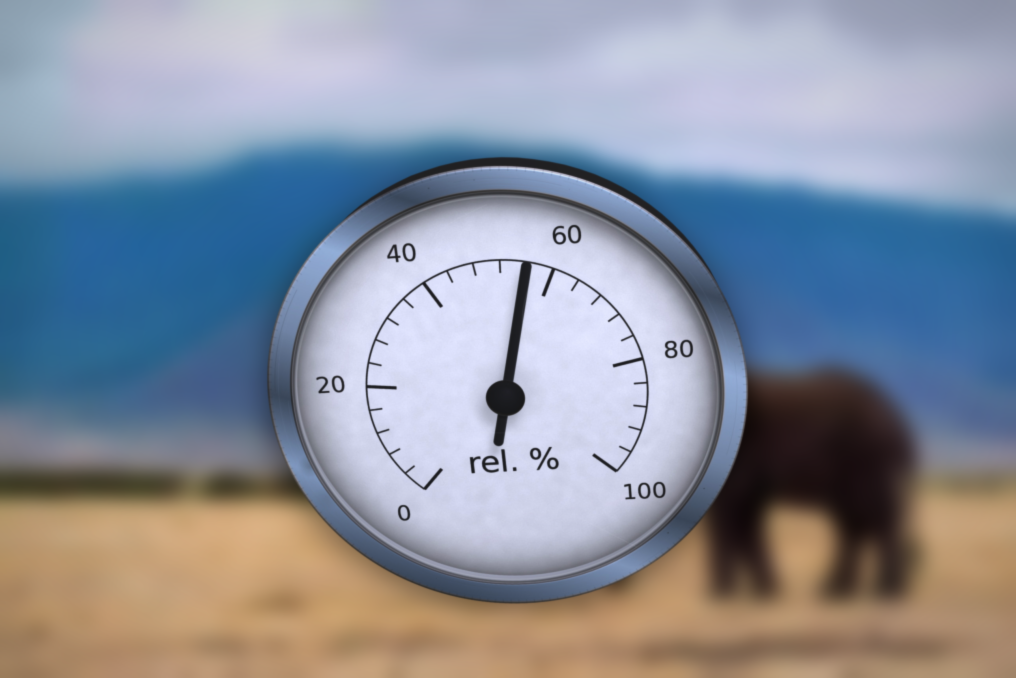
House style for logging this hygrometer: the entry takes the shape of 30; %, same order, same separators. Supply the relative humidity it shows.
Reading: 56; %
